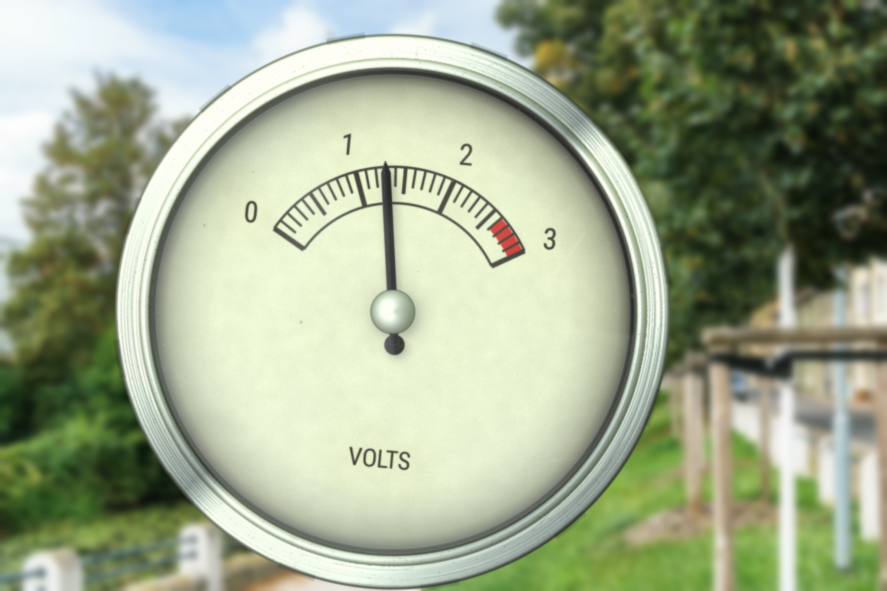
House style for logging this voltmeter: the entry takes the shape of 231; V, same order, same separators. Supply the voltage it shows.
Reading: 1.3; V
